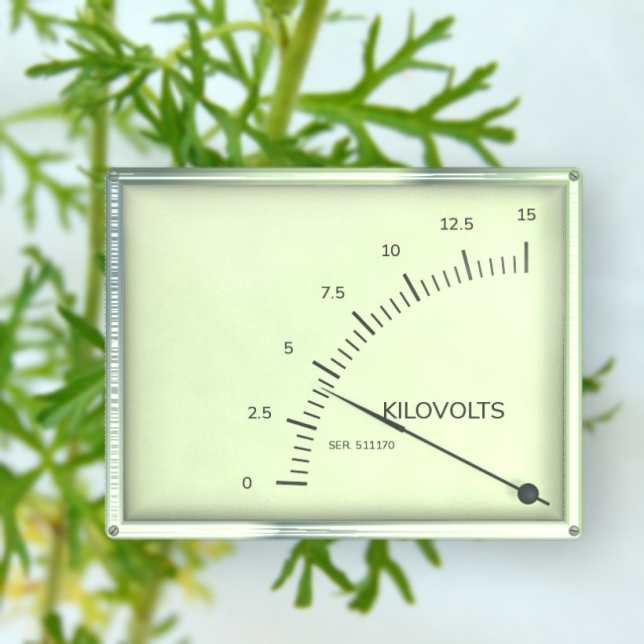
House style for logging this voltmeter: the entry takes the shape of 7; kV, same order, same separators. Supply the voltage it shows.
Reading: 4.25; kV
